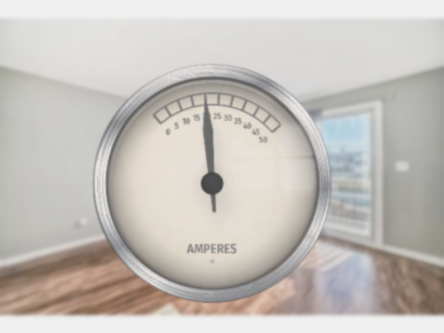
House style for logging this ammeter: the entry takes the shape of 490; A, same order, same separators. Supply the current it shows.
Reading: 20; A
